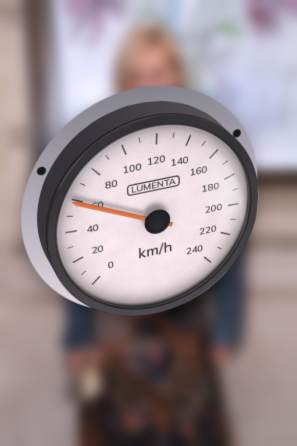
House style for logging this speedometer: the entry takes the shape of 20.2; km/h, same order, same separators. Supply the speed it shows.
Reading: 60; km/h
